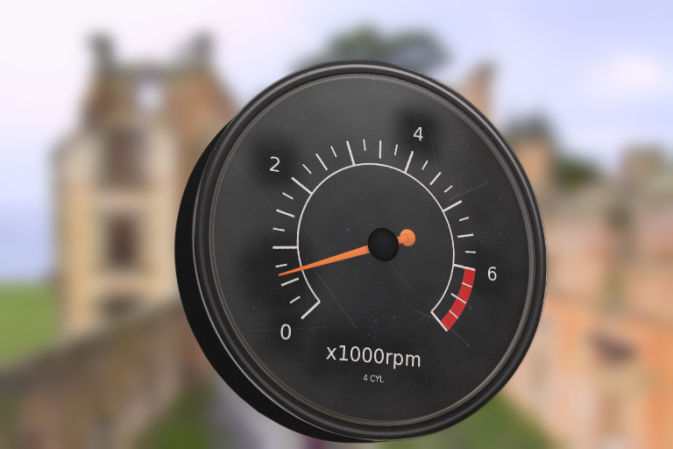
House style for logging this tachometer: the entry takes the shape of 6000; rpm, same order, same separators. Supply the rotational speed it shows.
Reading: 625; rpm
